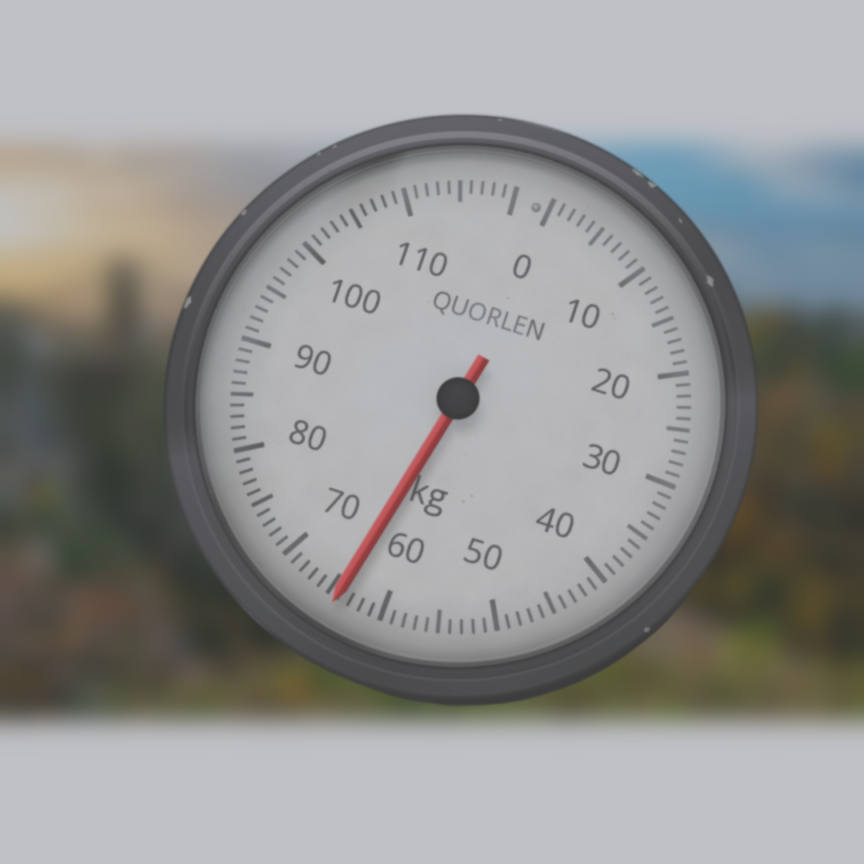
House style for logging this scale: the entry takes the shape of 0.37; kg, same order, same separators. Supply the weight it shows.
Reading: 64; kg
